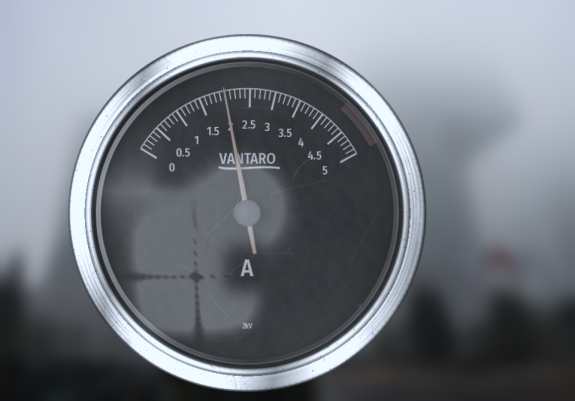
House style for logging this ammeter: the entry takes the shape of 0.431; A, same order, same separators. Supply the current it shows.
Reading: 2; A
